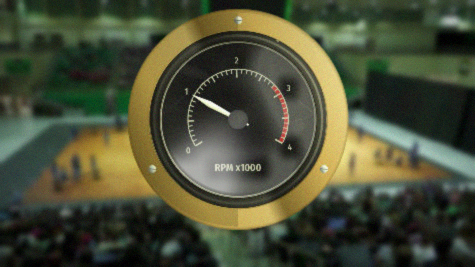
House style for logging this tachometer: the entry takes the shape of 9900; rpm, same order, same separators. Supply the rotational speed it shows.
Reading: 1000; rpm
